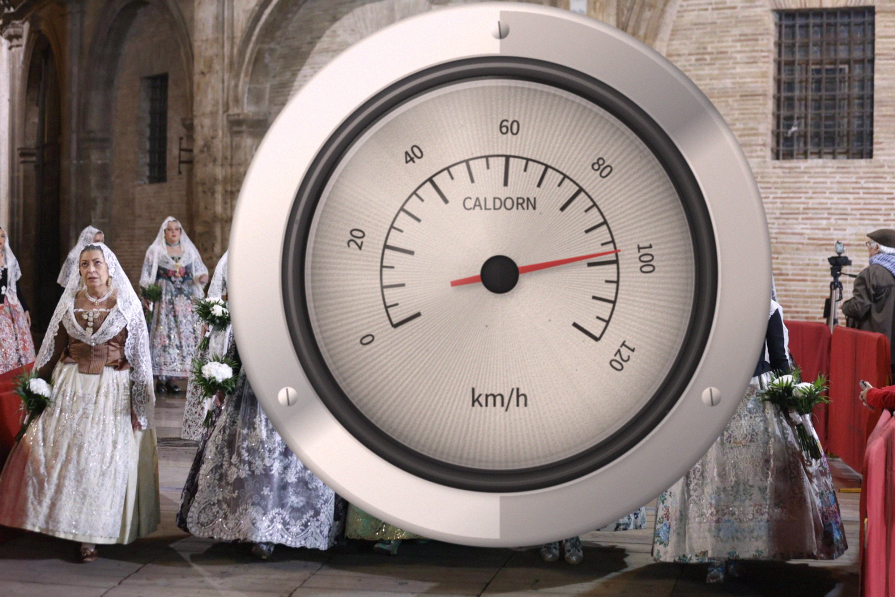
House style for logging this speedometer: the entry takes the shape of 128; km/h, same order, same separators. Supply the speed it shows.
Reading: 97.5; km/h
